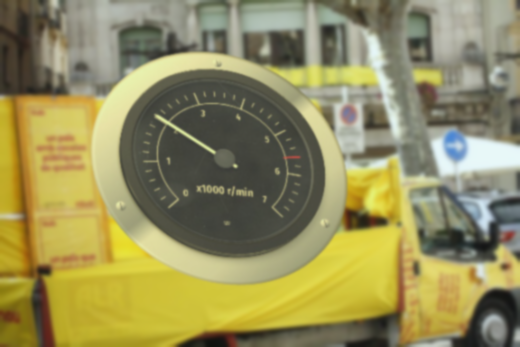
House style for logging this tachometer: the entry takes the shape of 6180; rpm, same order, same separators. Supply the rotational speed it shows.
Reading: 2000; rpm
